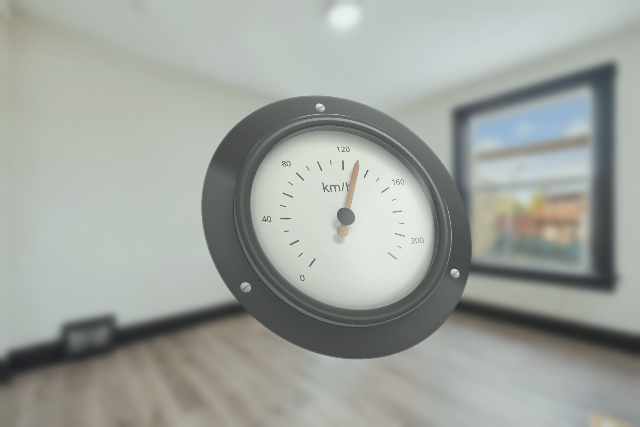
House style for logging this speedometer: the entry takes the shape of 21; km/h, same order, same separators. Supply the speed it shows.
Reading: 130; km/h
